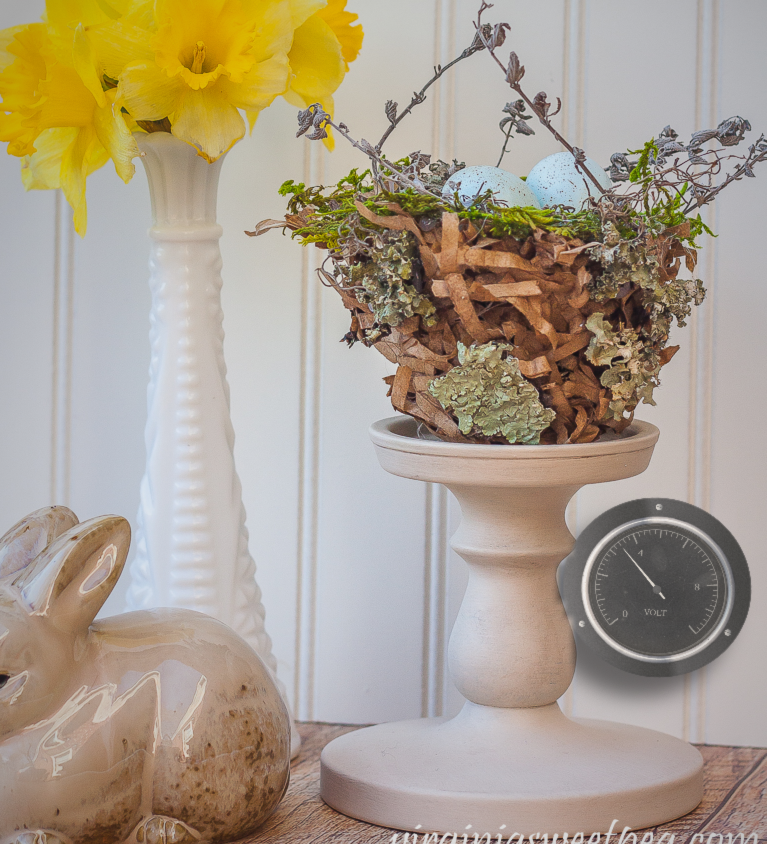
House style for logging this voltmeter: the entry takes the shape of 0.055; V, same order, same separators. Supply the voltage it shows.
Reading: 3.4; V
